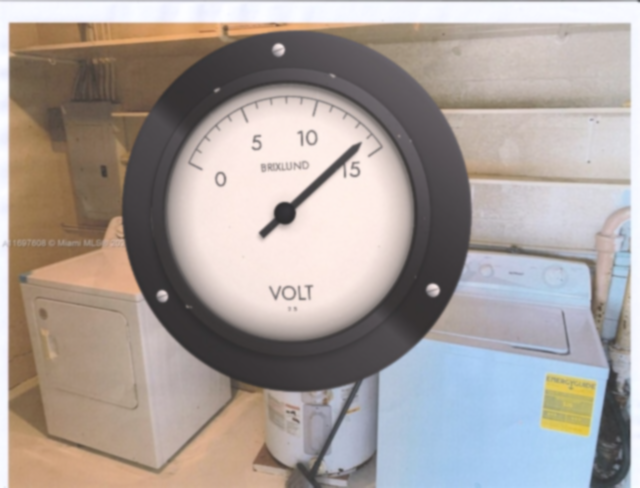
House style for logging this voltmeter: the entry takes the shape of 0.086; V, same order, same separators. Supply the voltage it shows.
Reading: 14; V
